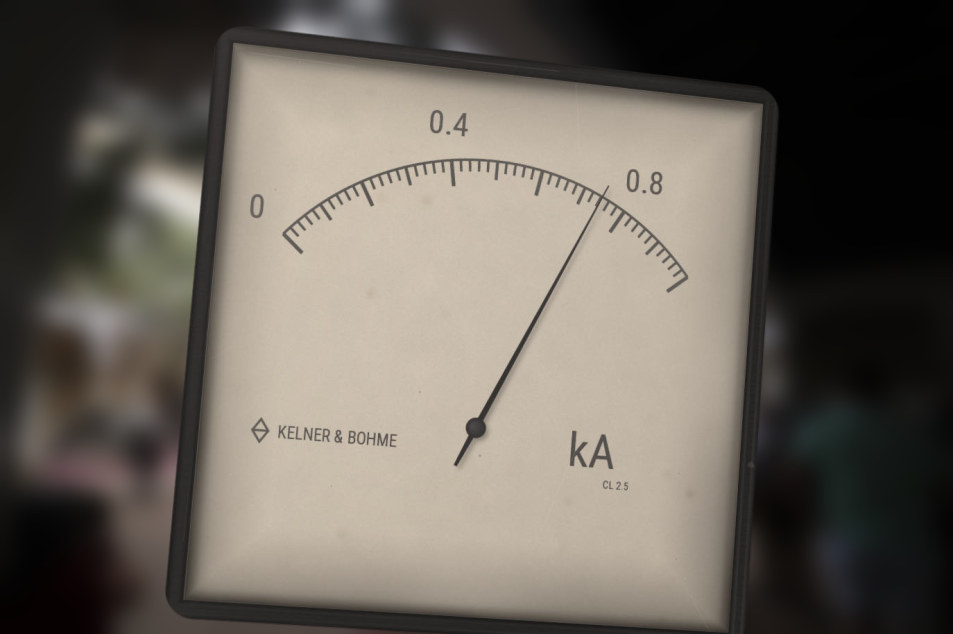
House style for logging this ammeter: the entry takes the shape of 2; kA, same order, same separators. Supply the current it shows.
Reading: 0.74; kA
